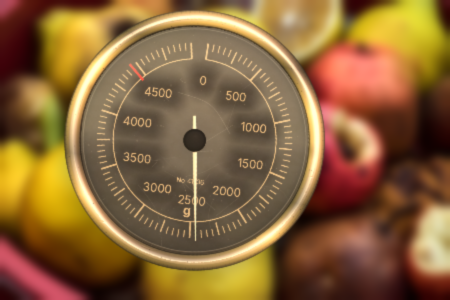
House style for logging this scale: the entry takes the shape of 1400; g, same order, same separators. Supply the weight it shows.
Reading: 2450; g
